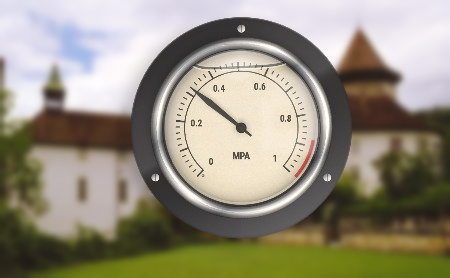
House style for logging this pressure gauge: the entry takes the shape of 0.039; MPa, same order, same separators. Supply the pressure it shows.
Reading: 0.32; MPa
